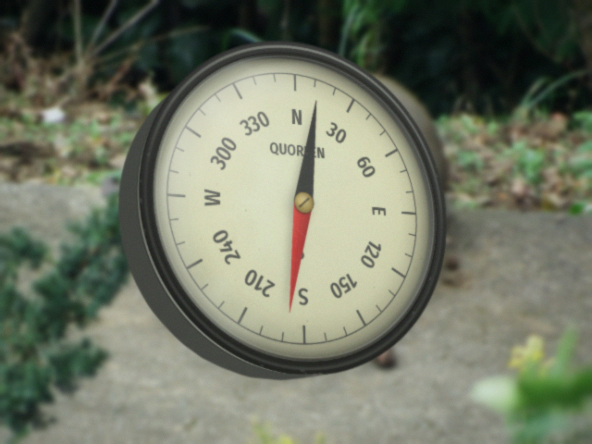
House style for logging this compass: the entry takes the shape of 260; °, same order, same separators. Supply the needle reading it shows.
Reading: 190; °
